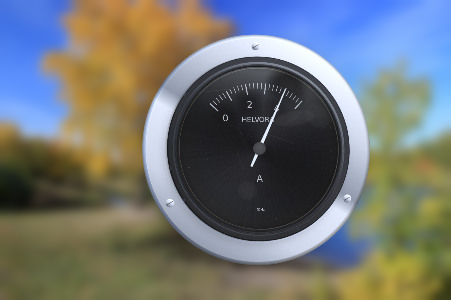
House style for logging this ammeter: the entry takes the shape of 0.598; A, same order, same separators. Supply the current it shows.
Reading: 4; A
